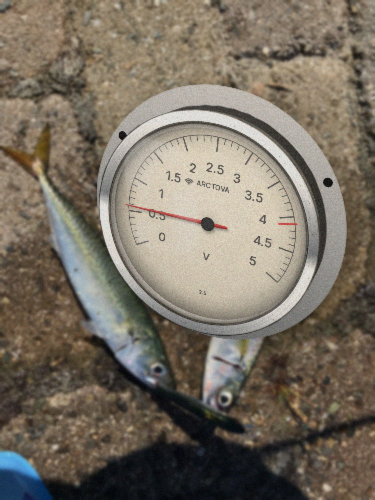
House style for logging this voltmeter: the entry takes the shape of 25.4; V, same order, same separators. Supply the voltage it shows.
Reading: 0.6; V
